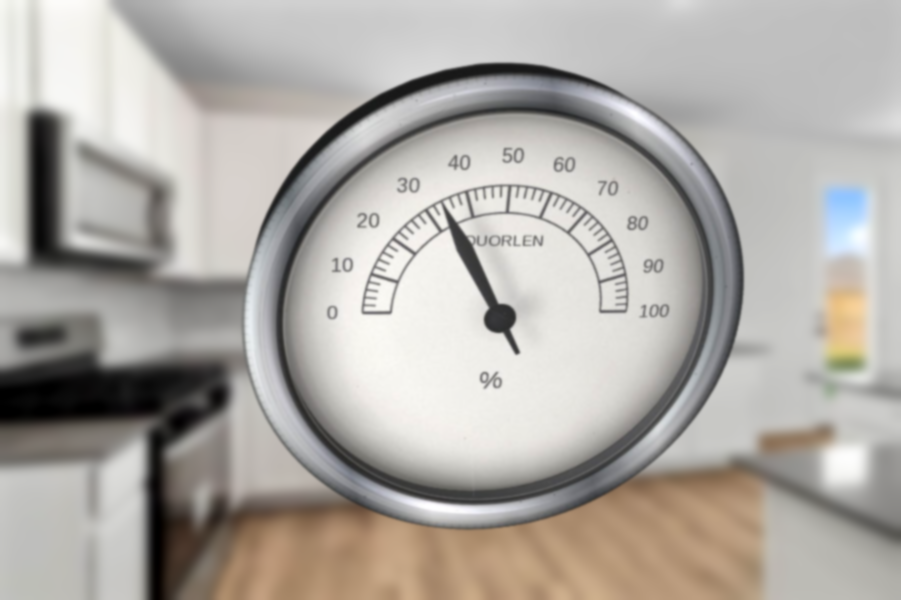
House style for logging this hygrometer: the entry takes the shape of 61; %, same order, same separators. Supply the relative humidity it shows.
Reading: 34; %
